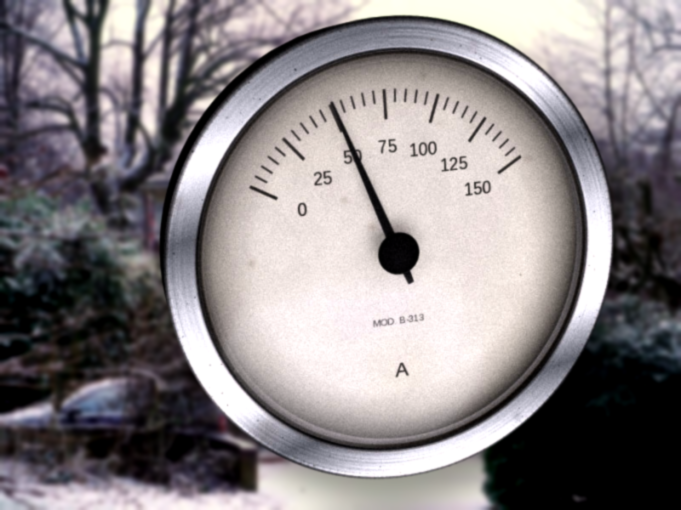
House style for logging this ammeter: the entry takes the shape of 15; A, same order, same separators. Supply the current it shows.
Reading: 50; A
